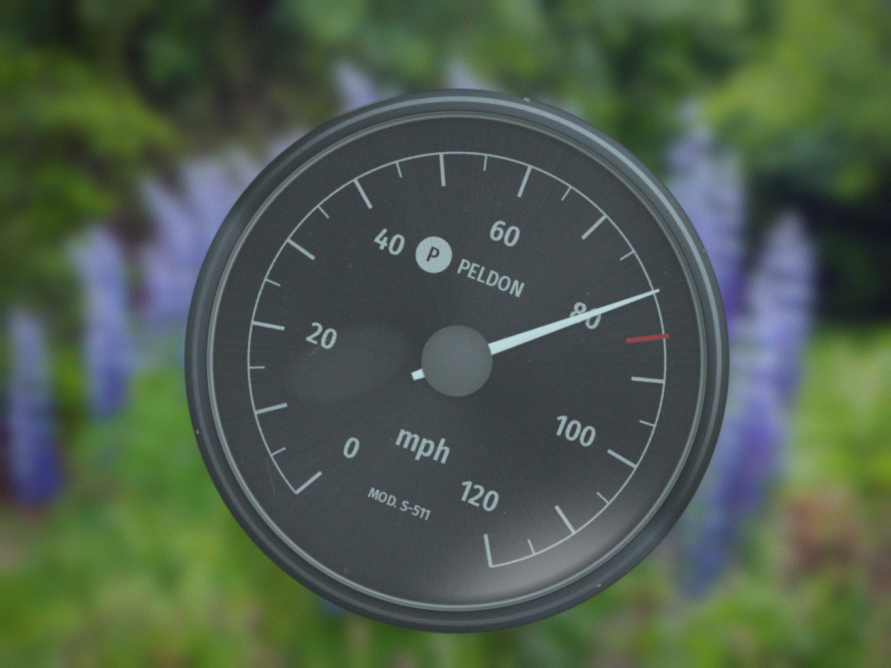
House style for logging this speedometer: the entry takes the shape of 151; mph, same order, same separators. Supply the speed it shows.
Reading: 80; mph
